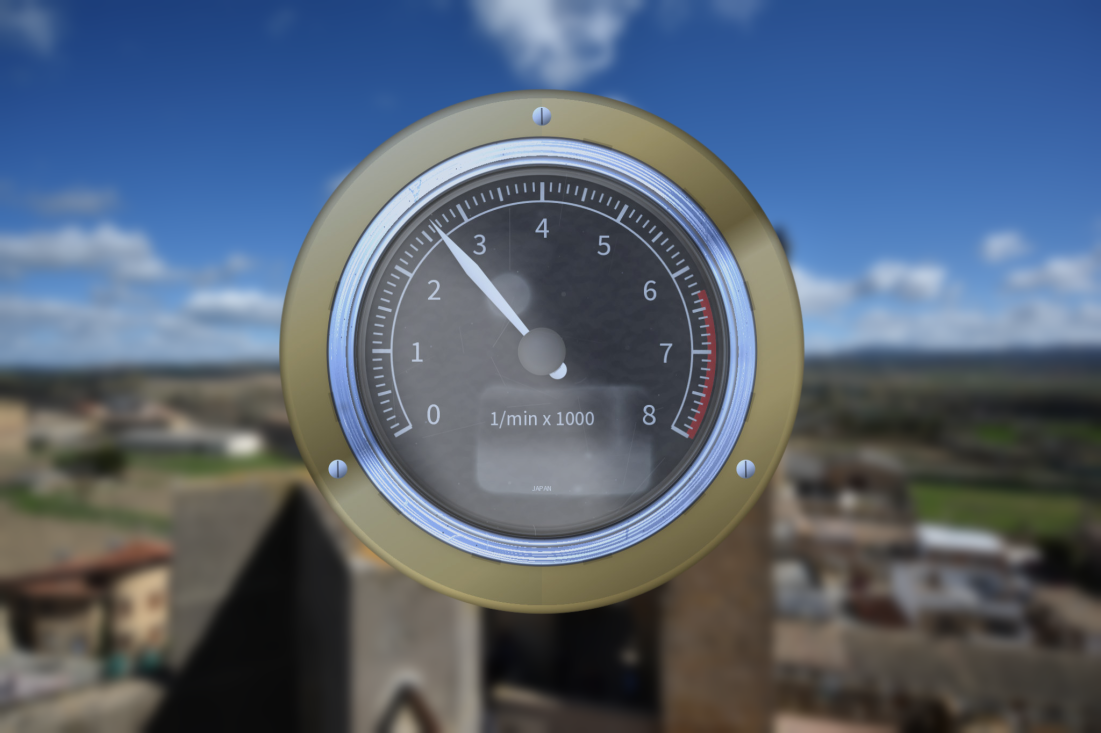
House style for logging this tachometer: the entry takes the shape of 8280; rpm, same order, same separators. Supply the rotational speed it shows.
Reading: 2650; rpm
